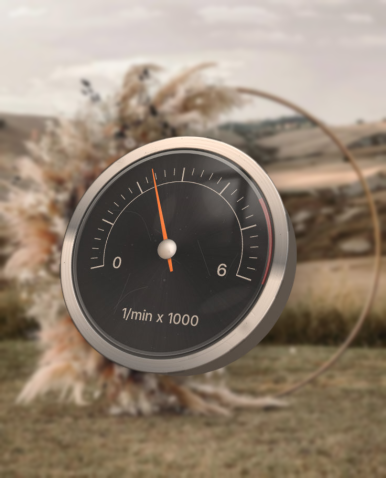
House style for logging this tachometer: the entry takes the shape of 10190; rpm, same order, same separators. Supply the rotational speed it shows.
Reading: 2400; rpm
